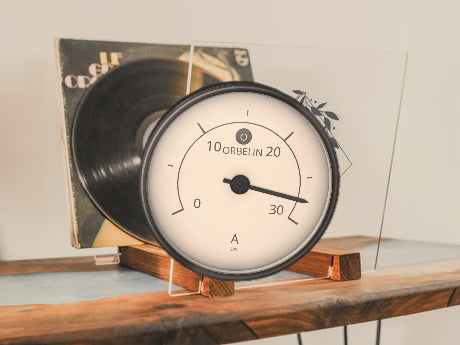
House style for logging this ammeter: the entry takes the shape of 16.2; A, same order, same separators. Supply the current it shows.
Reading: 27.5; A
